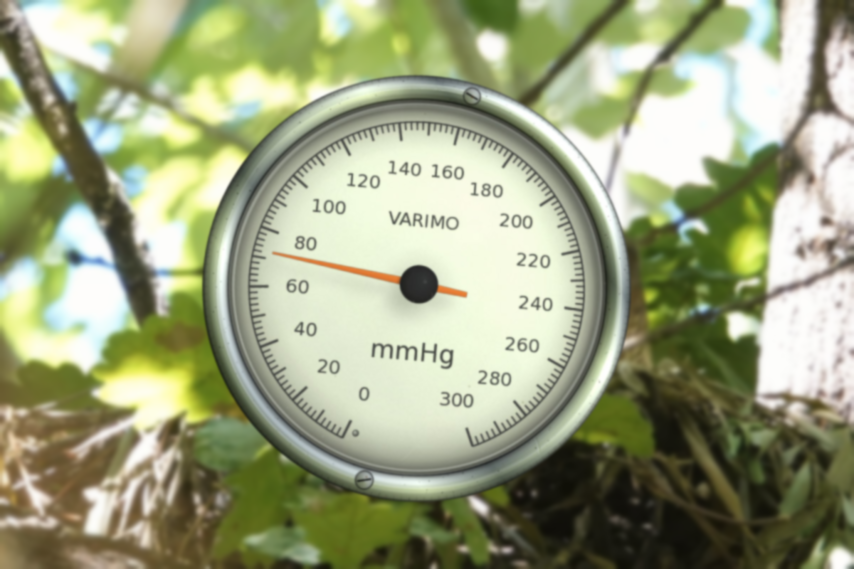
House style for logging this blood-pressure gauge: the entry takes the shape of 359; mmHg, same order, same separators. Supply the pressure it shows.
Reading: 72; mmHg
